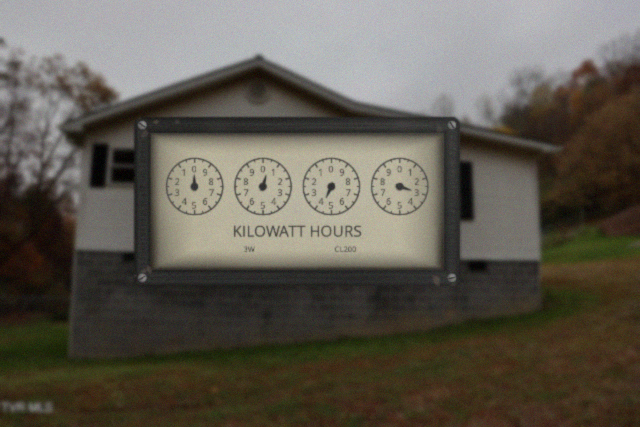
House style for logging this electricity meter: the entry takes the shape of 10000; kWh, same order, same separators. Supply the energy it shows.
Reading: 43; kWh
